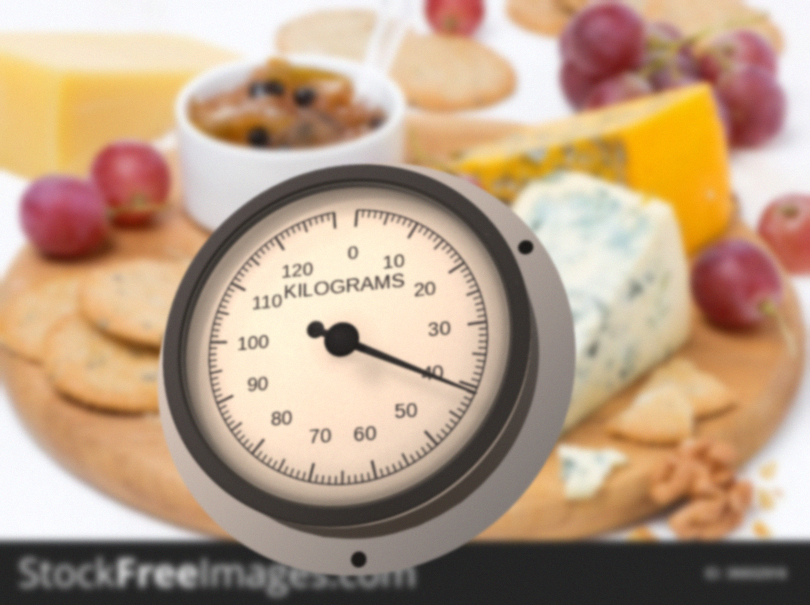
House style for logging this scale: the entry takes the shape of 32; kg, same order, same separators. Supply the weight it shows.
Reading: 41; kg
